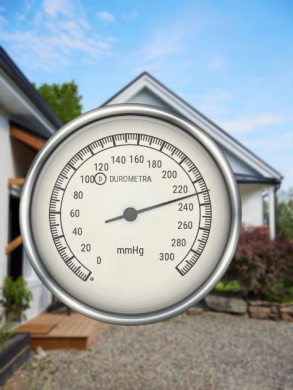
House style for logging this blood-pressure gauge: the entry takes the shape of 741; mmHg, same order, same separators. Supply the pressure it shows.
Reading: 230; mmHg
